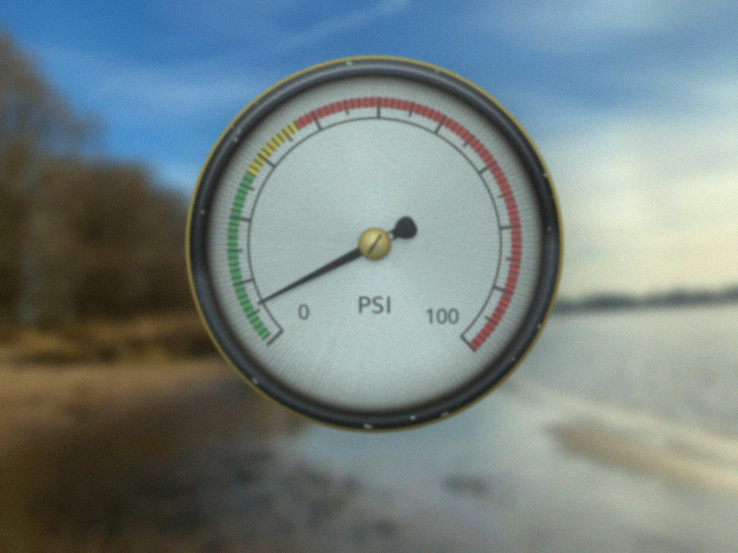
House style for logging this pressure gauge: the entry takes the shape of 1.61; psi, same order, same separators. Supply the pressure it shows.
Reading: 6; psi
